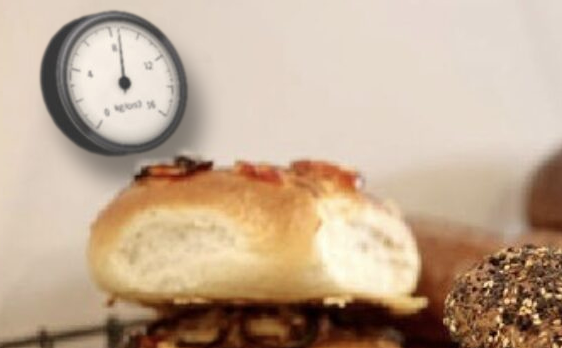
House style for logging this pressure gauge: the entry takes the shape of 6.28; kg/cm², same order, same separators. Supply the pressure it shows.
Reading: 8.5; kg/cm²
